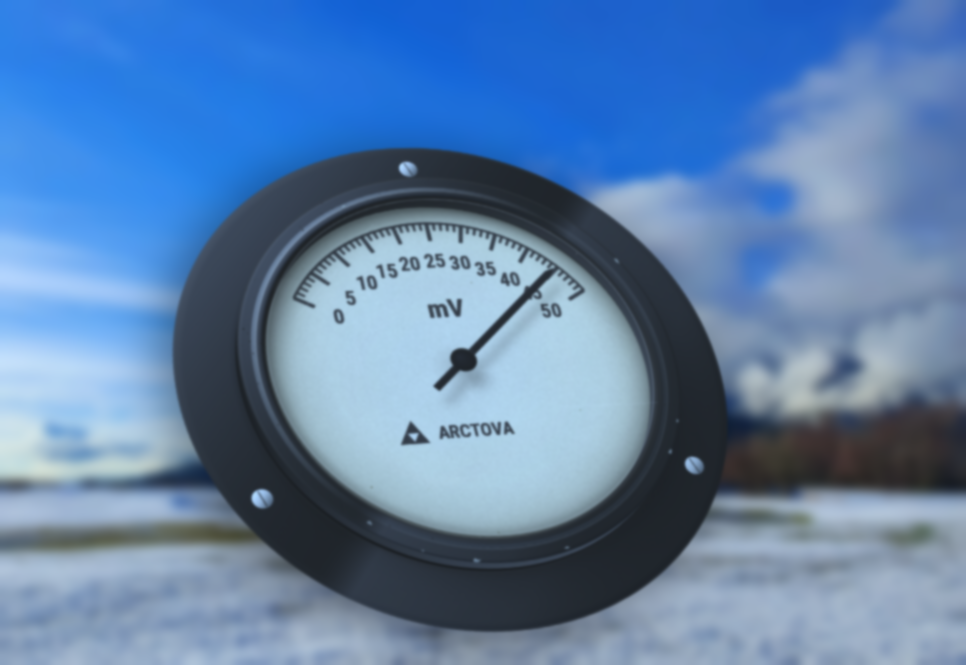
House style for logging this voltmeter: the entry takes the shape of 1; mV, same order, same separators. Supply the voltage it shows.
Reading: 45; mV
